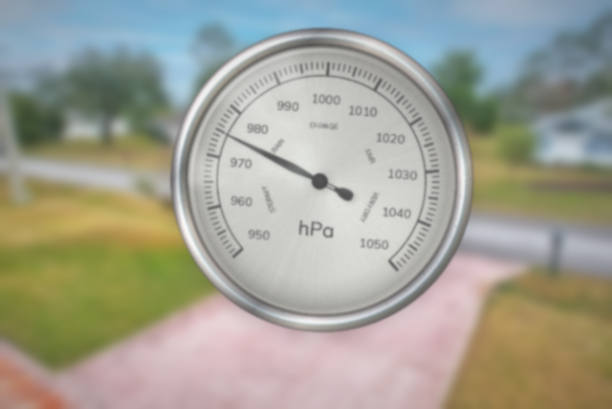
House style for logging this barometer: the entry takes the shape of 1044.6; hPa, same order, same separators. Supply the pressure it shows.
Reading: 975; hPa
